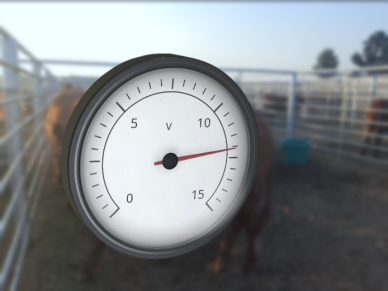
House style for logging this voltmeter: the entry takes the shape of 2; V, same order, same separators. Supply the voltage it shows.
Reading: 12; V
